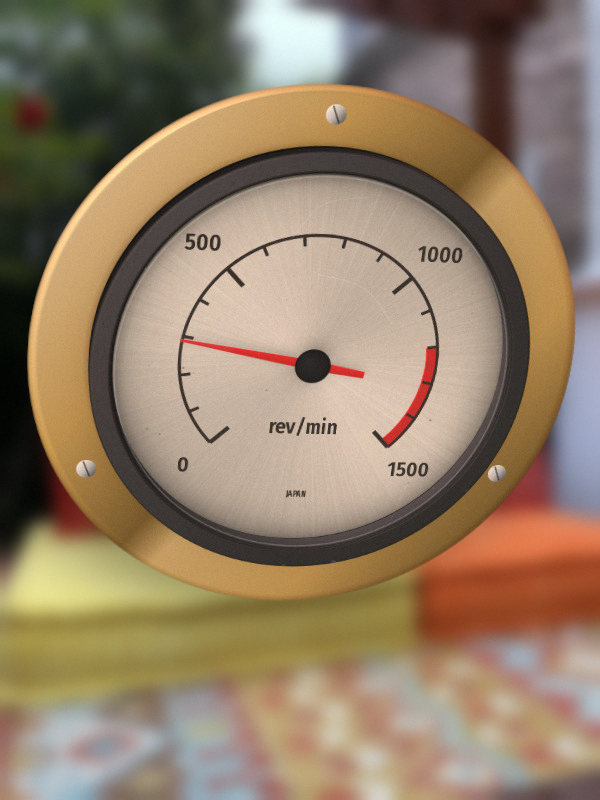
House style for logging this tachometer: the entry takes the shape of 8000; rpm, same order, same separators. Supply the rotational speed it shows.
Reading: 300; rpm
